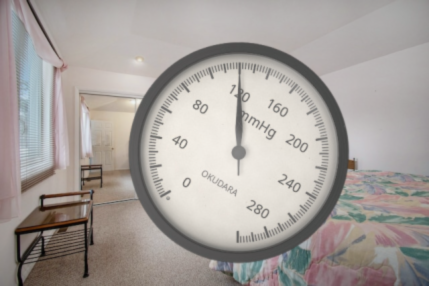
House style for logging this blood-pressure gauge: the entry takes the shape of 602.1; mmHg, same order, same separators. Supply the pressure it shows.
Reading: 120; mmHg
